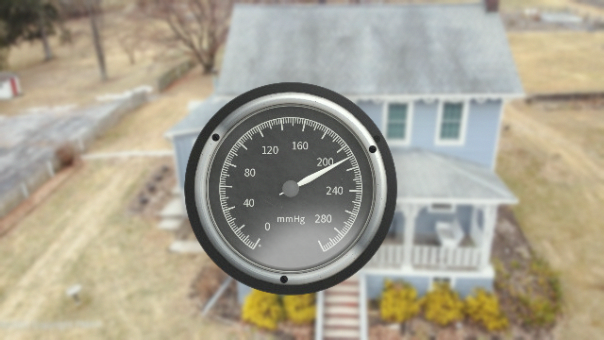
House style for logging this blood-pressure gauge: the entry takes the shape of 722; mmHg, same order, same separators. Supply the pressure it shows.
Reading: 210; mmHg
